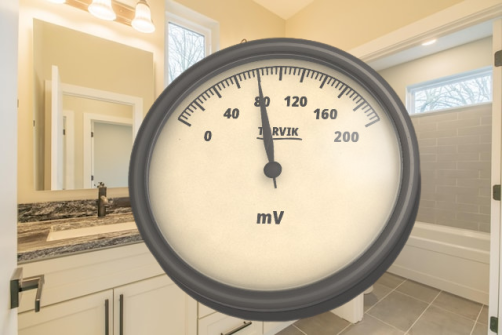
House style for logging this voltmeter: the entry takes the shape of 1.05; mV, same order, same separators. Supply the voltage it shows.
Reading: 80; mV
